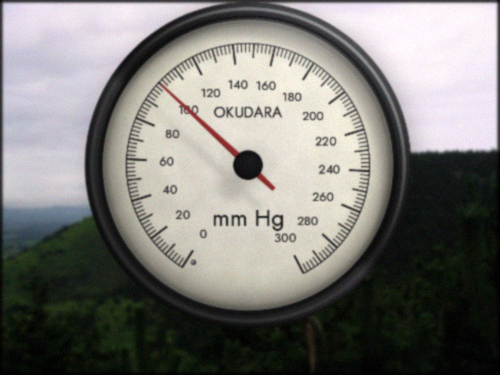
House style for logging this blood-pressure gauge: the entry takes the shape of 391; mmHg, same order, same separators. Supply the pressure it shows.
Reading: 100; mmHg
